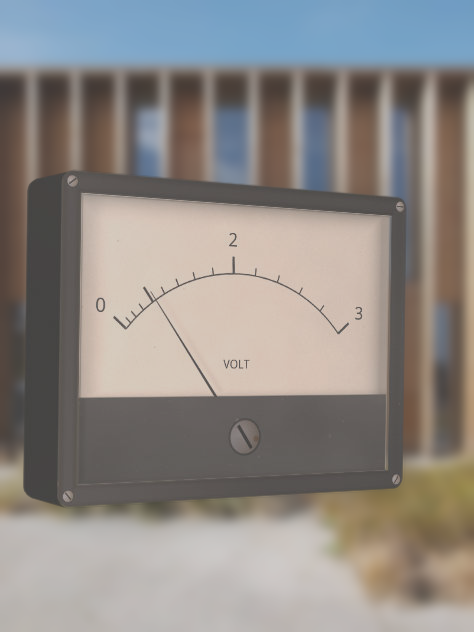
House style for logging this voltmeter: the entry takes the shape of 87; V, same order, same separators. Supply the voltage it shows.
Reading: 1; V
